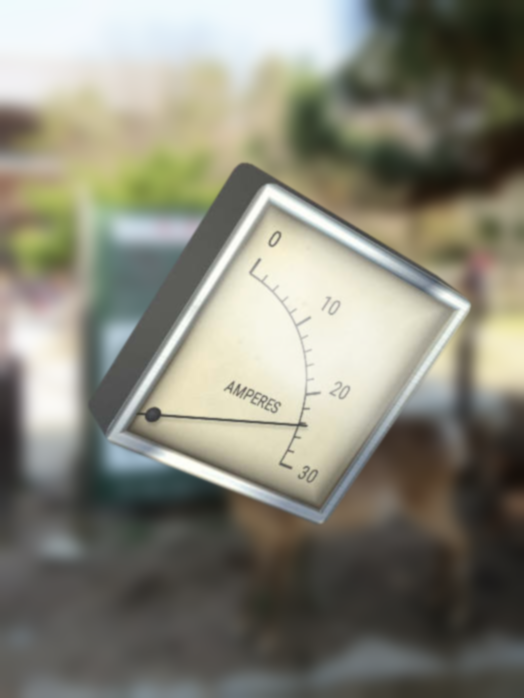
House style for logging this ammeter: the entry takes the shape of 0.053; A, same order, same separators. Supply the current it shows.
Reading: 24; A
